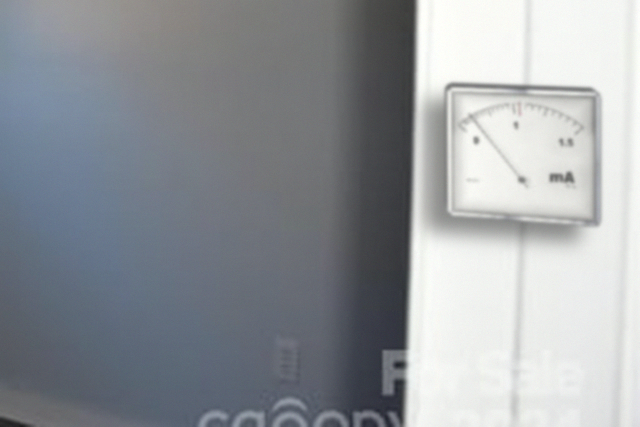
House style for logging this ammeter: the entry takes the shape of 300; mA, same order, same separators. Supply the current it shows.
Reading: 0.5; mA
